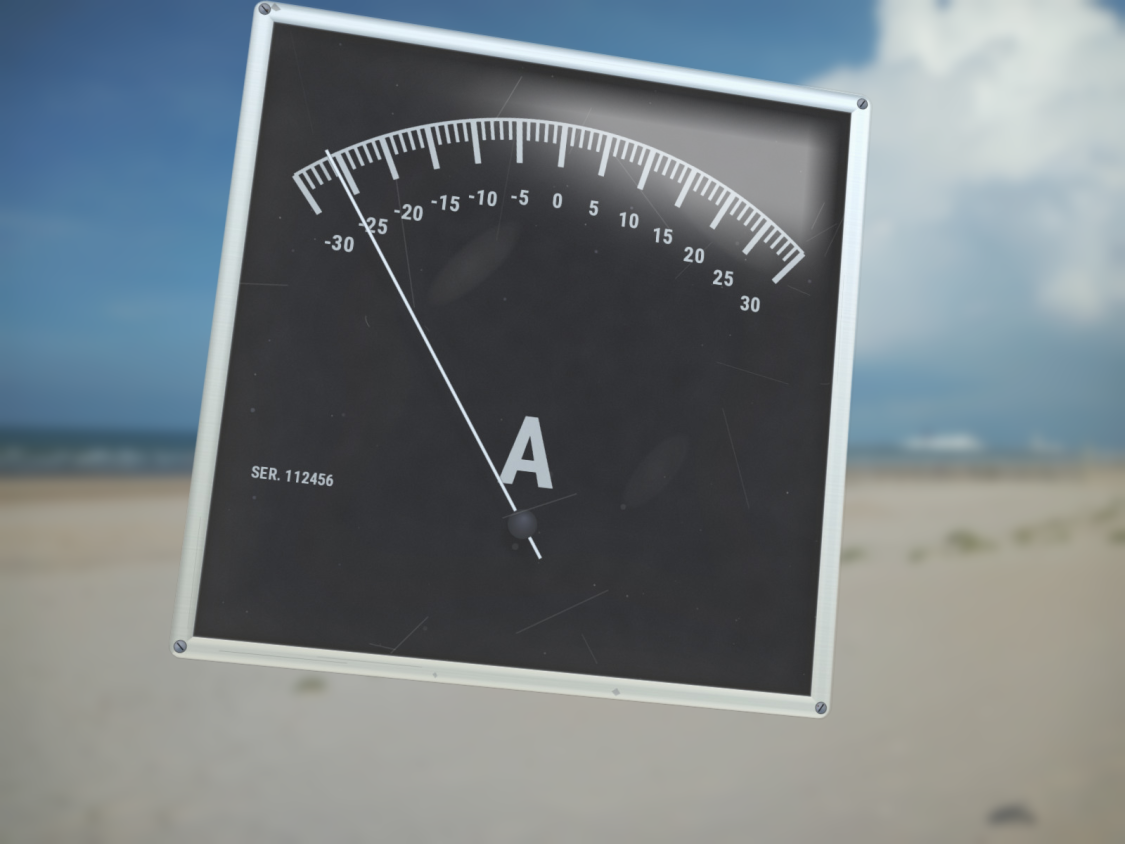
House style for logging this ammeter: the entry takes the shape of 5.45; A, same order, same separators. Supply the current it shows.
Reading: -26; A
